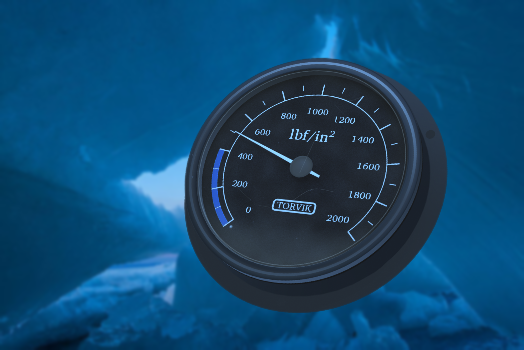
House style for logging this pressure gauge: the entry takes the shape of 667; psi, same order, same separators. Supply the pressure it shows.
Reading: 500; psi
